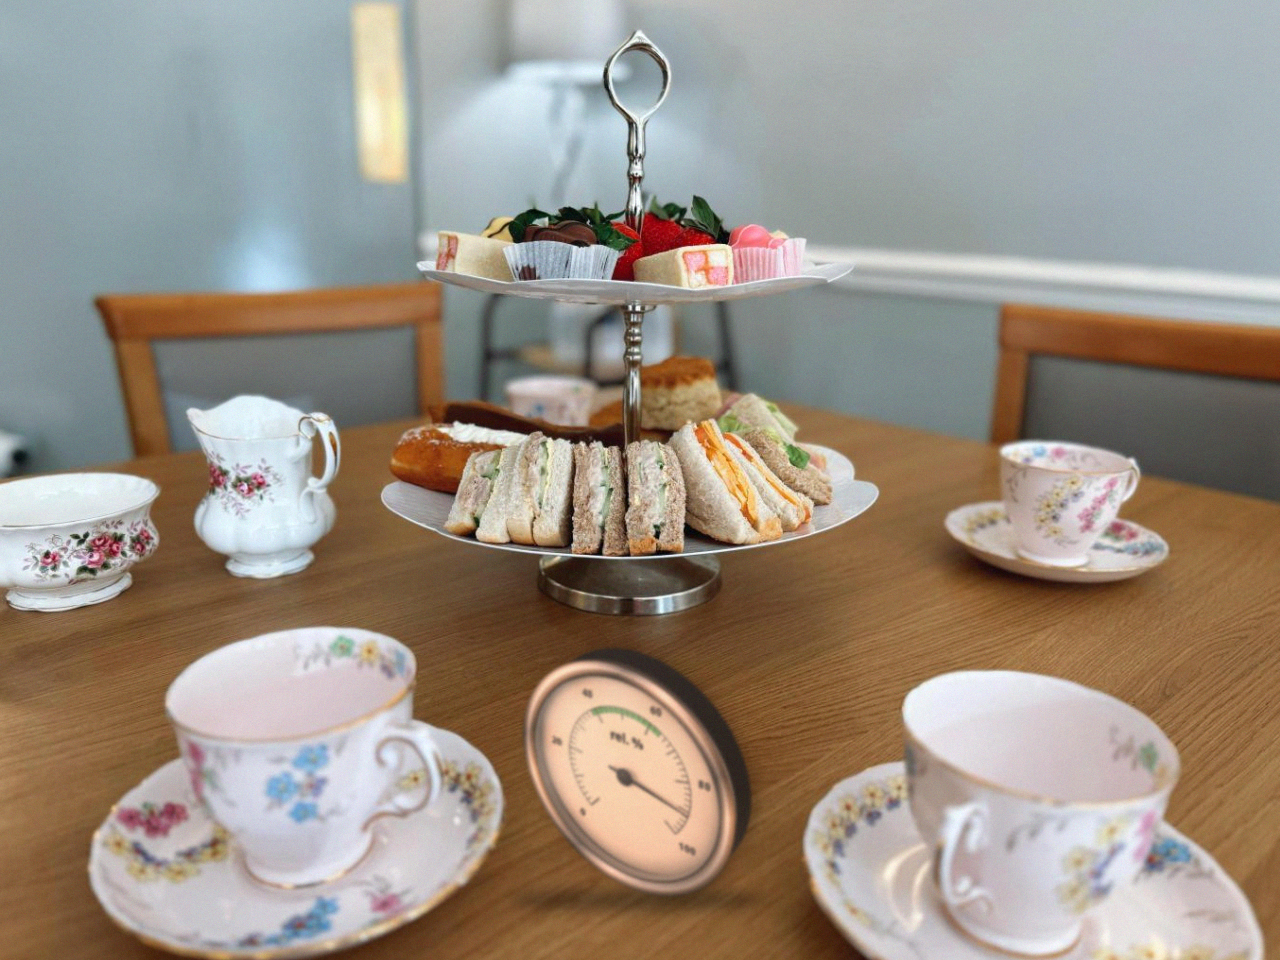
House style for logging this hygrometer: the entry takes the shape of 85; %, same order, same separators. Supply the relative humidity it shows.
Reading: 90; %
